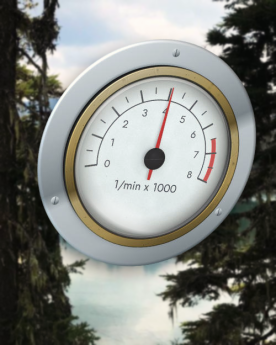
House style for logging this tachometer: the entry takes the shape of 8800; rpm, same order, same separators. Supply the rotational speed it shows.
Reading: 4000; rpm
